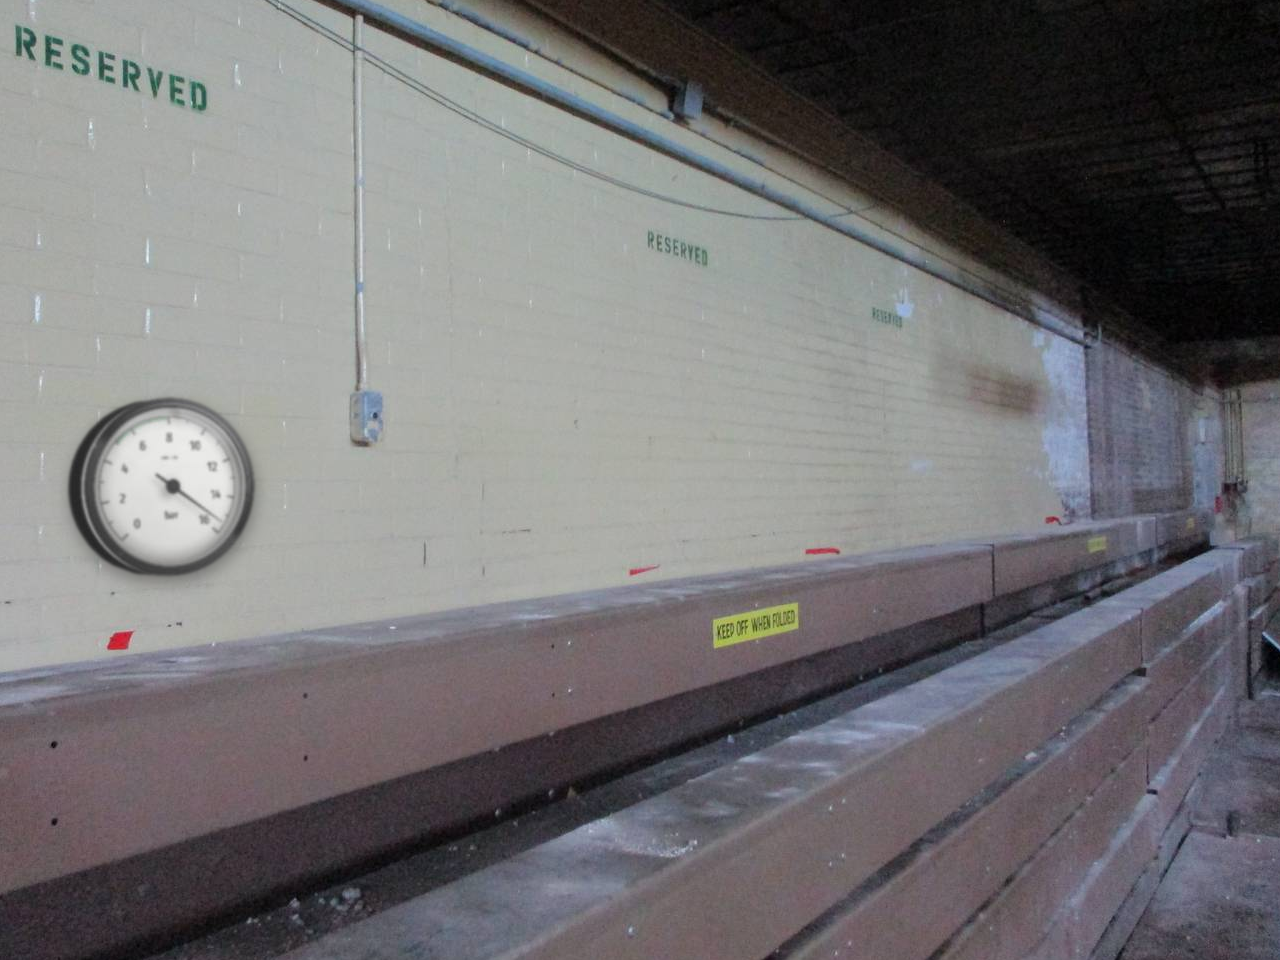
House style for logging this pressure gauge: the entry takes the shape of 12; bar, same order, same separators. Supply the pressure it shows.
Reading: 15.5; bar
